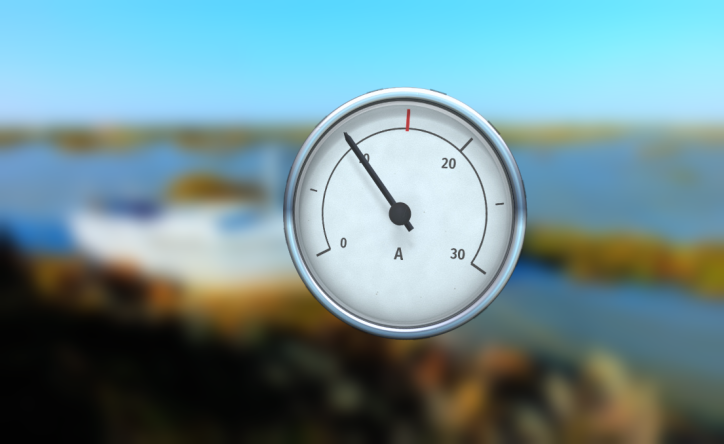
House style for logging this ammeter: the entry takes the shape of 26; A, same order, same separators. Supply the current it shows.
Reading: 10; A
